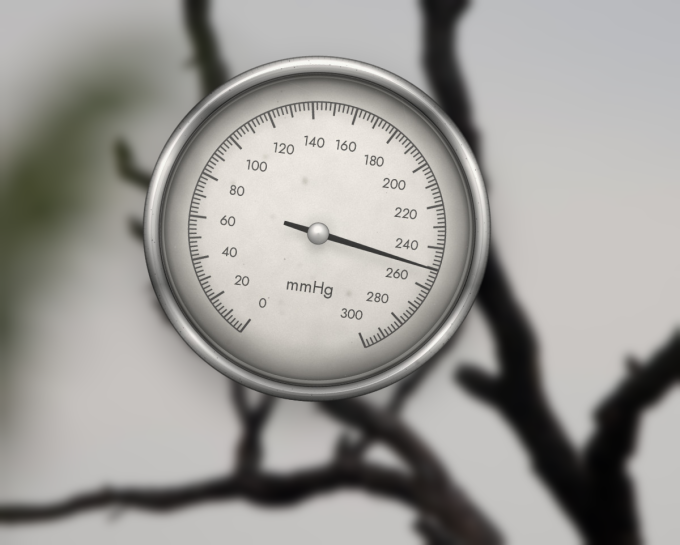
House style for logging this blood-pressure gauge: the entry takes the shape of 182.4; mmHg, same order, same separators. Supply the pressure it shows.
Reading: 250; mmHg
